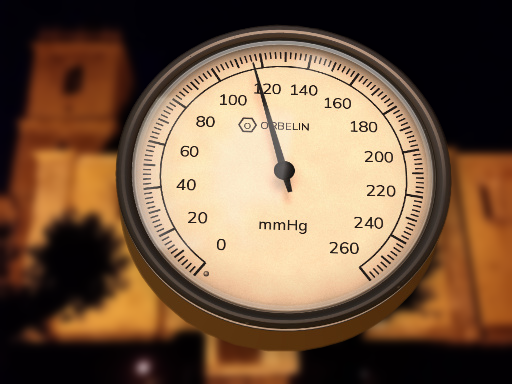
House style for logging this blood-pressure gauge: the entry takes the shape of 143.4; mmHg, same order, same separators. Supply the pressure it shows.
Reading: 116; mmHg
